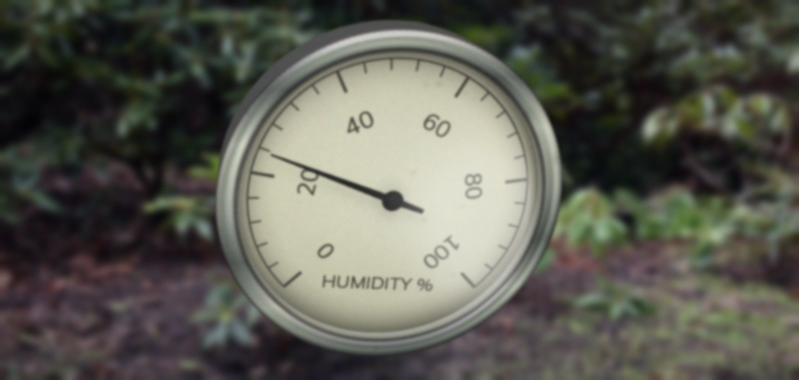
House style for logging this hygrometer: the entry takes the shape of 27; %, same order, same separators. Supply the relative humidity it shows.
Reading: 24; %
